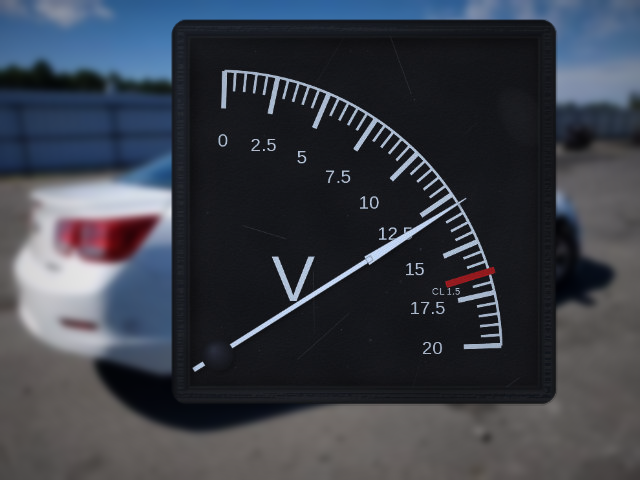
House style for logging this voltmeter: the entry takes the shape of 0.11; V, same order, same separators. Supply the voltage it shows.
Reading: 13; V
